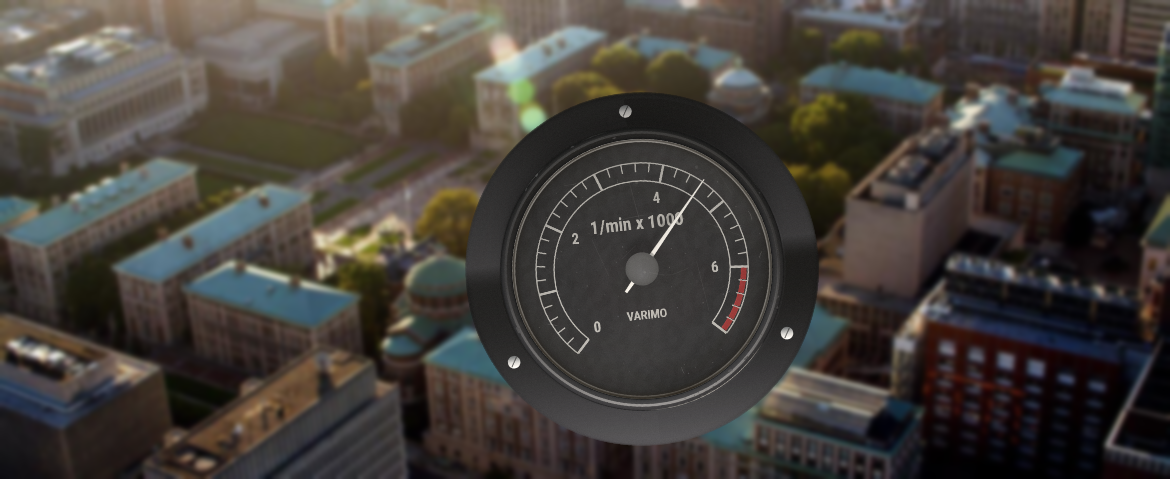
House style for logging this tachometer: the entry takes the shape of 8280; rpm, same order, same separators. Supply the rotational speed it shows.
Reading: 4600; rpm
